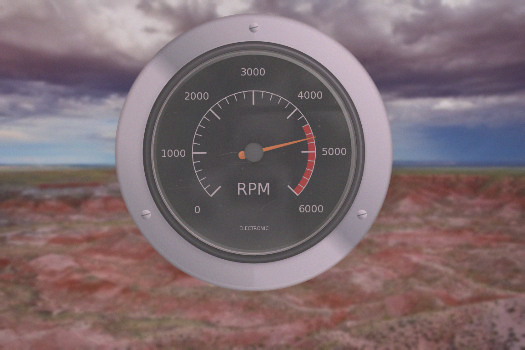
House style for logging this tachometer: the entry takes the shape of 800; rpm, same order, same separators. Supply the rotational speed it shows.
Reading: 4700; rpm
